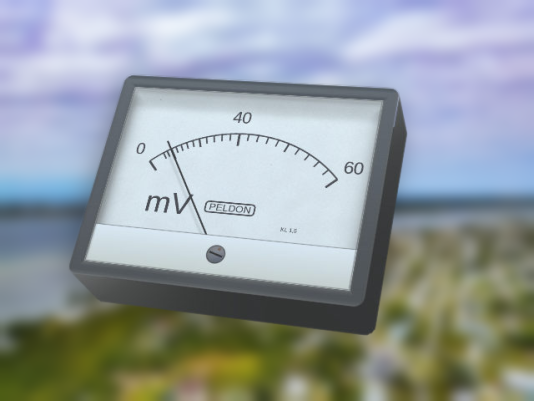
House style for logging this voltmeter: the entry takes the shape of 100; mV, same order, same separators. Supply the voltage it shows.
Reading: 20; mV
